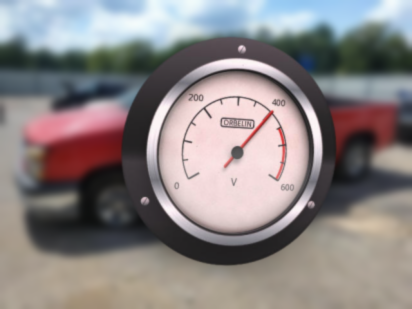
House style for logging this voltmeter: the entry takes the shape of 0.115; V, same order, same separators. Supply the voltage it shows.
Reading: 400; V
